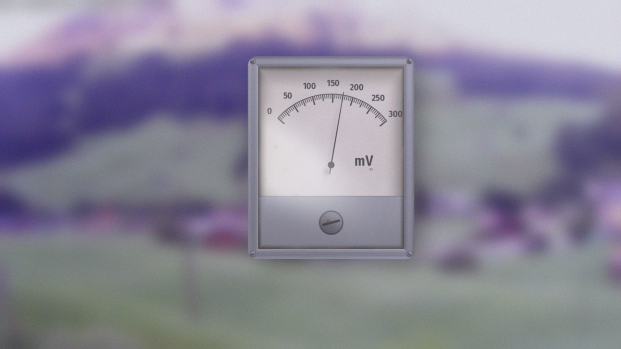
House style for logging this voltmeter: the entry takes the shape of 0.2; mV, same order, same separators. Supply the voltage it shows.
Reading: 175; mV
